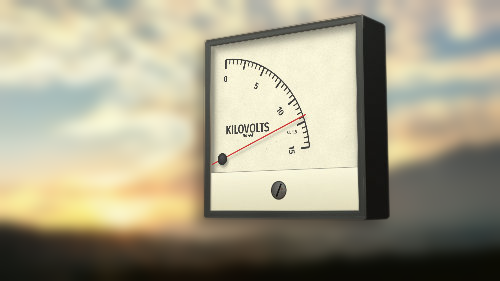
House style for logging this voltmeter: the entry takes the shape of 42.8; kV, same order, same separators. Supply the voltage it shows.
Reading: 12; kV
